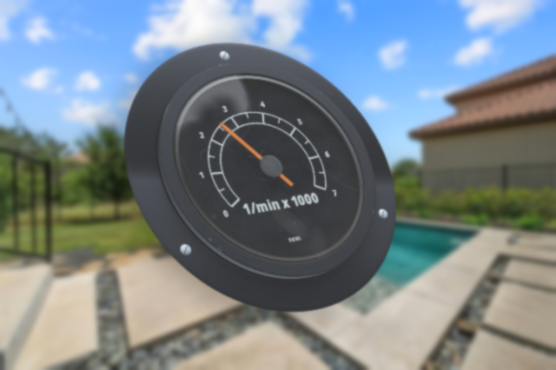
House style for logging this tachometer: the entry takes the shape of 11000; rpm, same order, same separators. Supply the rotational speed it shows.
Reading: 2500; rpm
